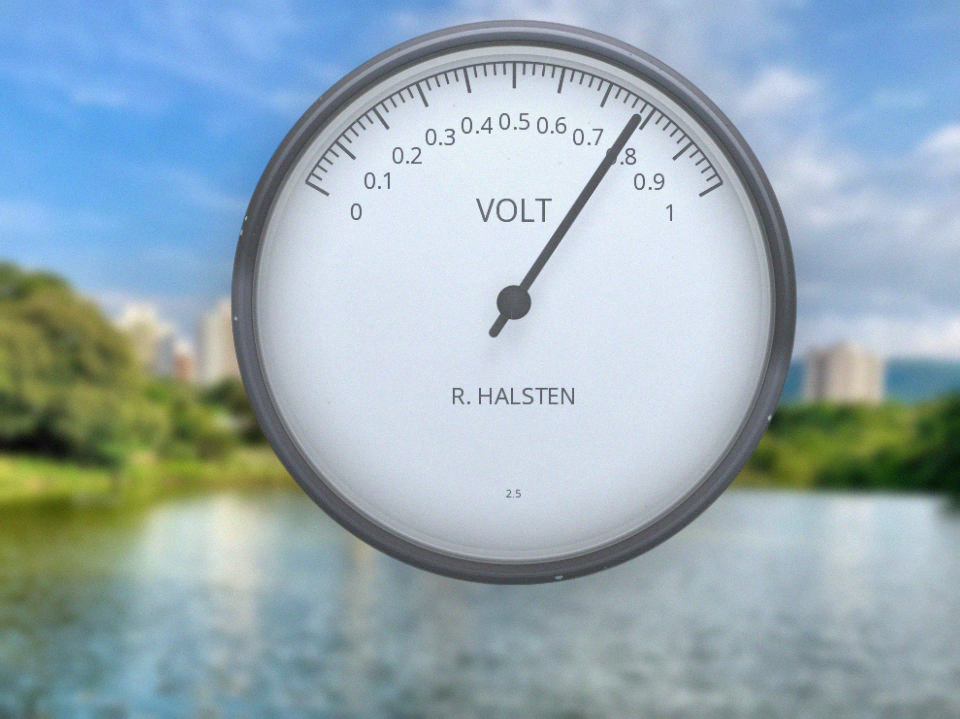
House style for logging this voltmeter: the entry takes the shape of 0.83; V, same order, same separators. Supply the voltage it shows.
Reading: 0.78; V
